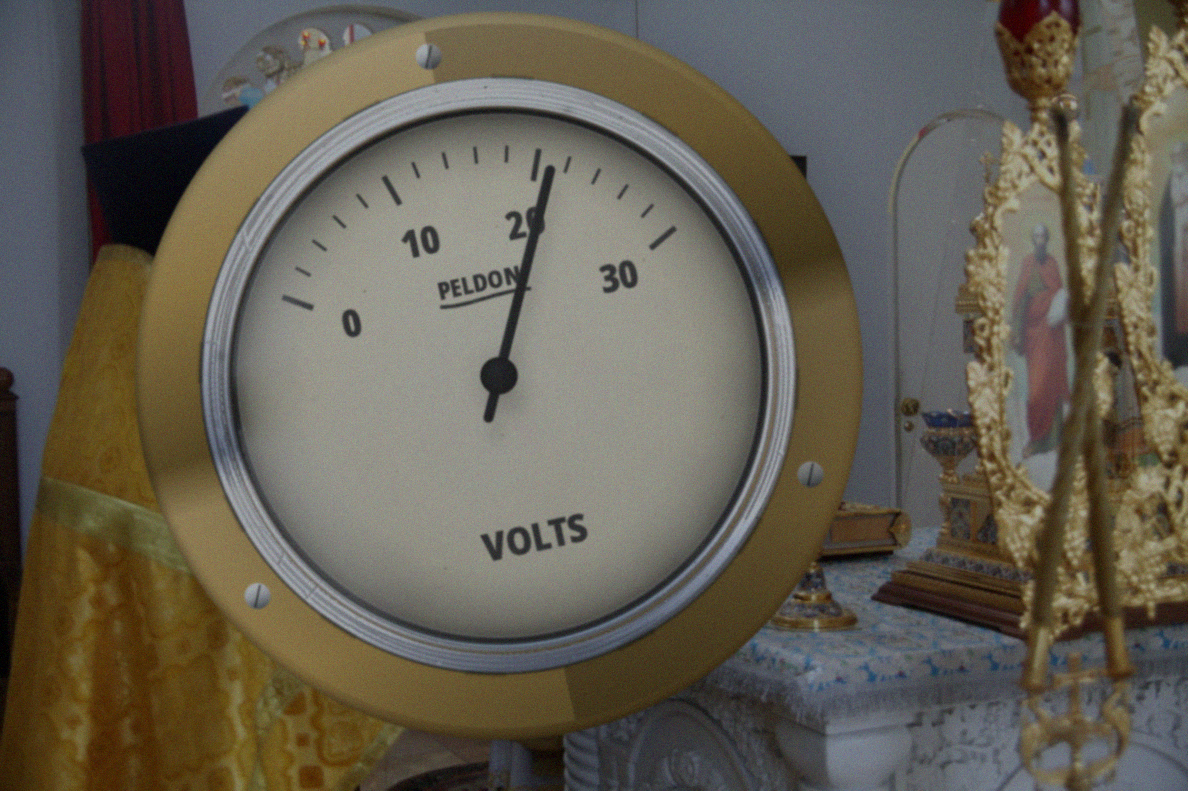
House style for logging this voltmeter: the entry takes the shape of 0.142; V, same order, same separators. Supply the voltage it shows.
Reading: 21; V
